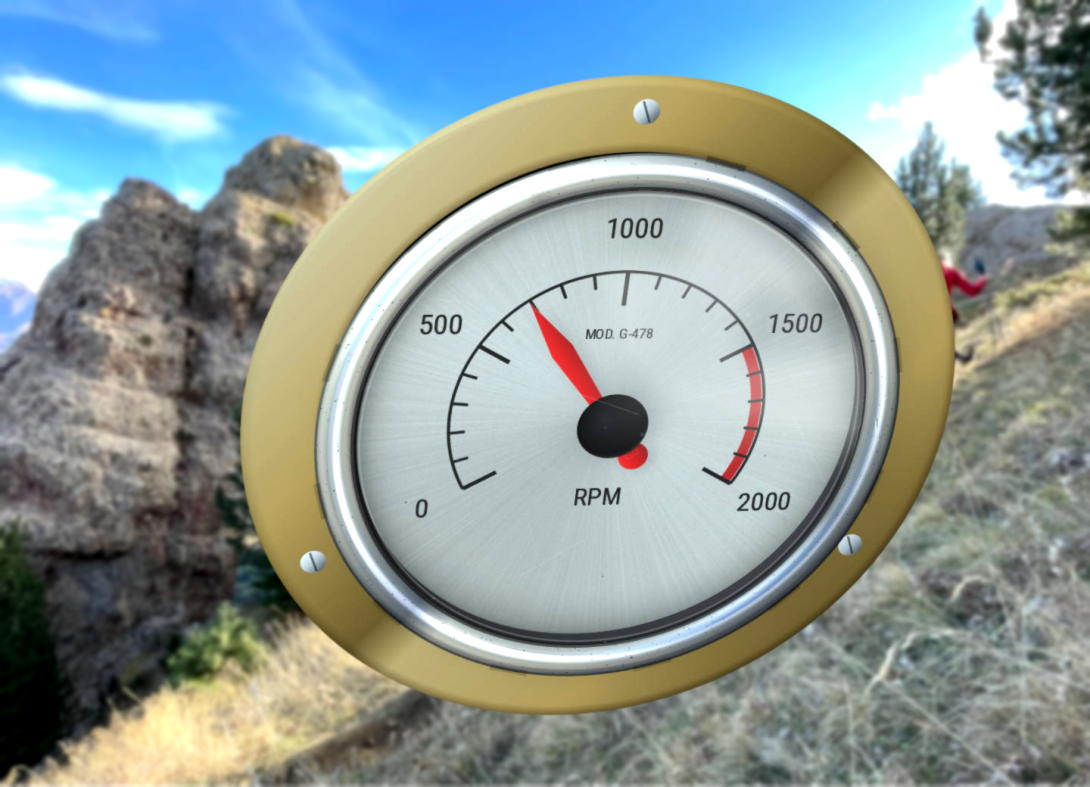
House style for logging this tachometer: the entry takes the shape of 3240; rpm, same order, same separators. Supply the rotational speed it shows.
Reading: 700; rpm
